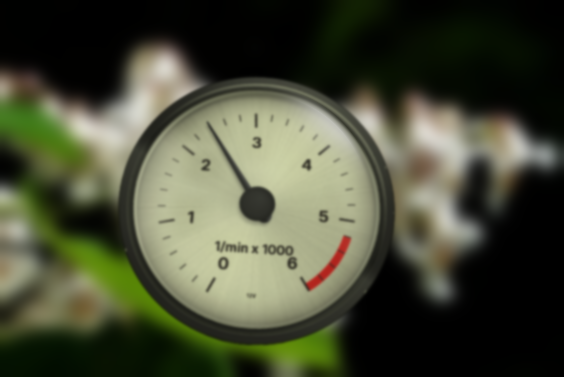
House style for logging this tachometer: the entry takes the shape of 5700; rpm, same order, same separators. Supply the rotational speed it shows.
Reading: 2400; rpm
